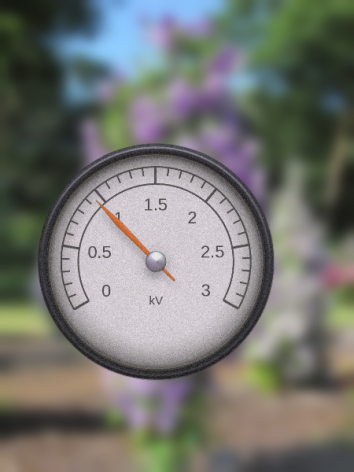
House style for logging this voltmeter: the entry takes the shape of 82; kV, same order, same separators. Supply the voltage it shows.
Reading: 0.95; kV
